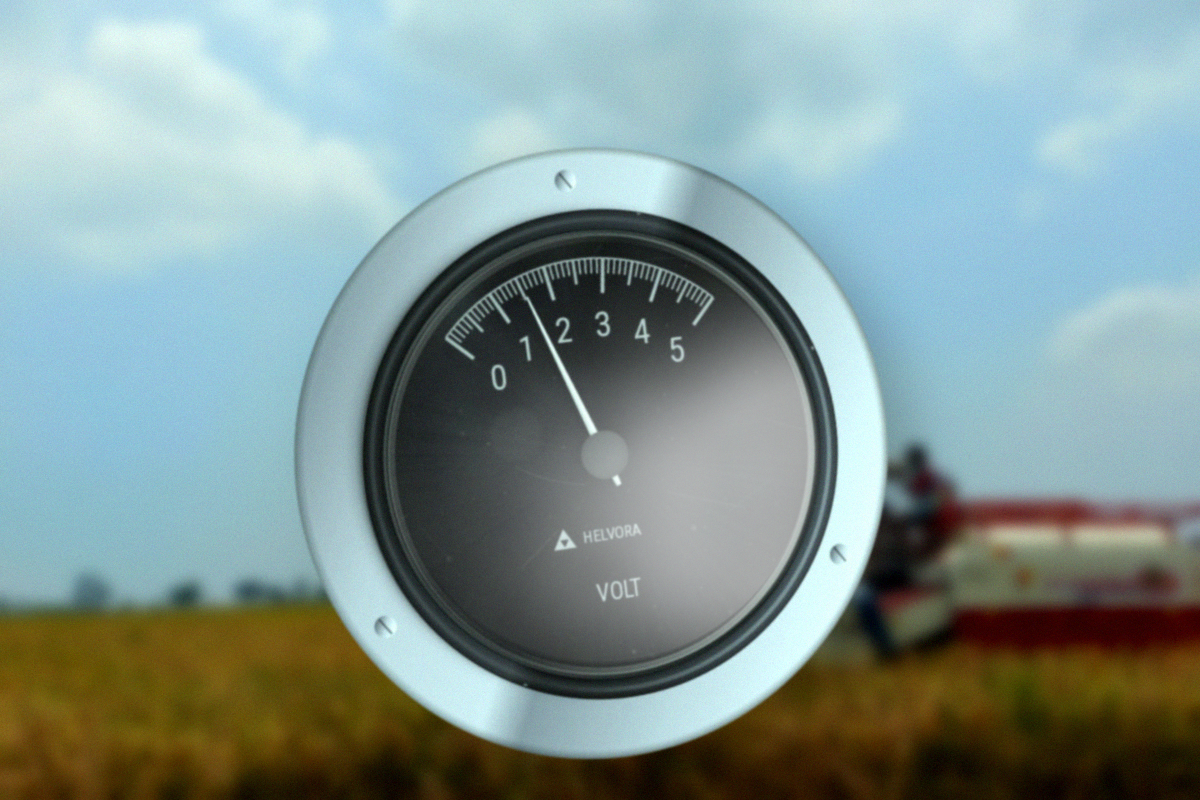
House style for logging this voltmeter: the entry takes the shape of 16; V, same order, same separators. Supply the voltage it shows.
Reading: 1.5; V
